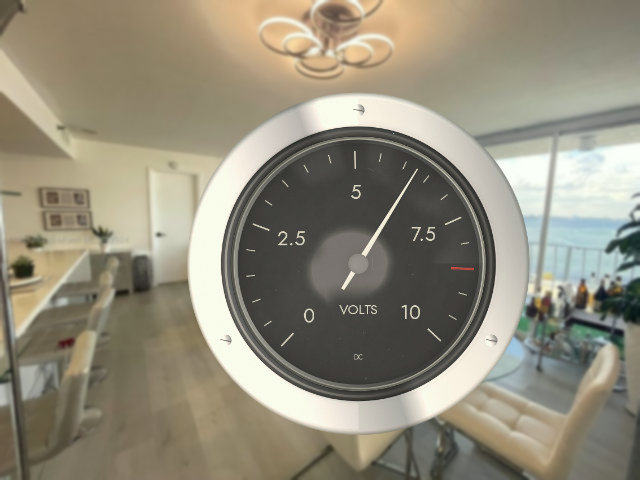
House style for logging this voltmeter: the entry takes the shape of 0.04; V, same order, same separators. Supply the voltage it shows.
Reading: 6.25; V
